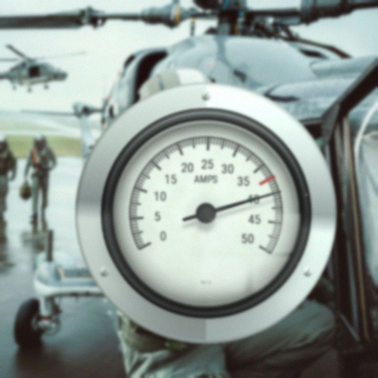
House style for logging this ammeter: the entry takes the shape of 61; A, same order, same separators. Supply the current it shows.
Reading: 40; A
